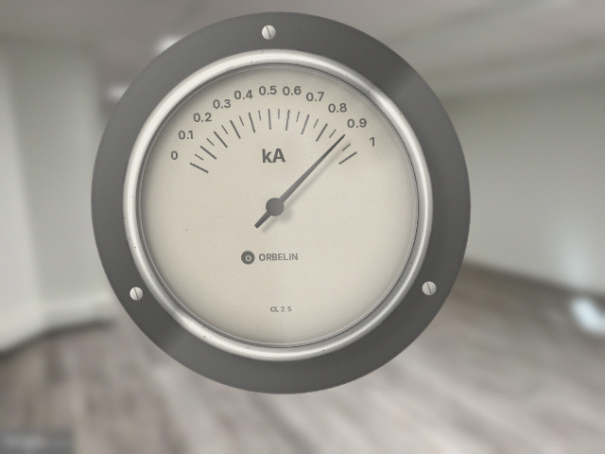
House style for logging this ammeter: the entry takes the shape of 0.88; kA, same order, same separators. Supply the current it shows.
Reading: 0.9; kA
